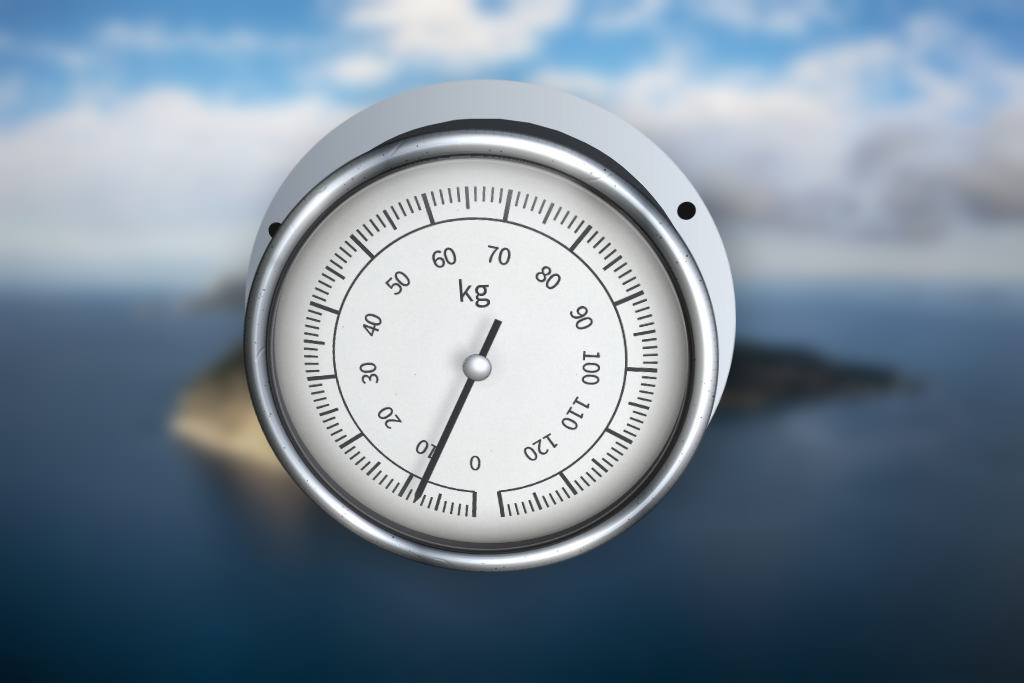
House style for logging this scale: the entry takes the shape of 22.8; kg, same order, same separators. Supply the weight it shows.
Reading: 8; kg
